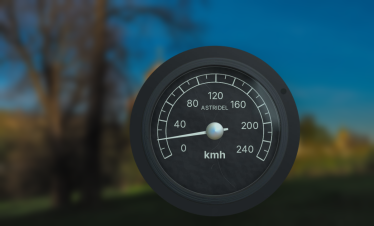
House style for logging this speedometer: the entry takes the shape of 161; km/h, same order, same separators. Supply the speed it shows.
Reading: 20; km/h
